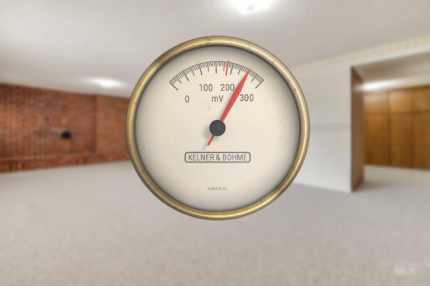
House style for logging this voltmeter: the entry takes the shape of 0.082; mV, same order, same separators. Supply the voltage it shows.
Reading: 250; mV
